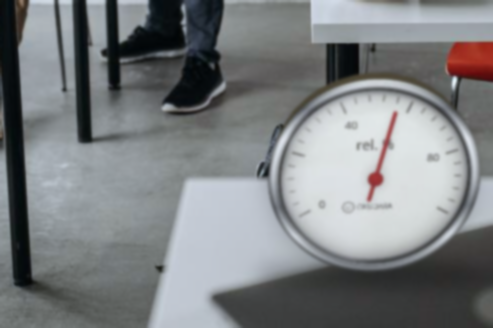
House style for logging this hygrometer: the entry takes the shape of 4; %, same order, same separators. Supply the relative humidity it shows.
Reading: 56; %
